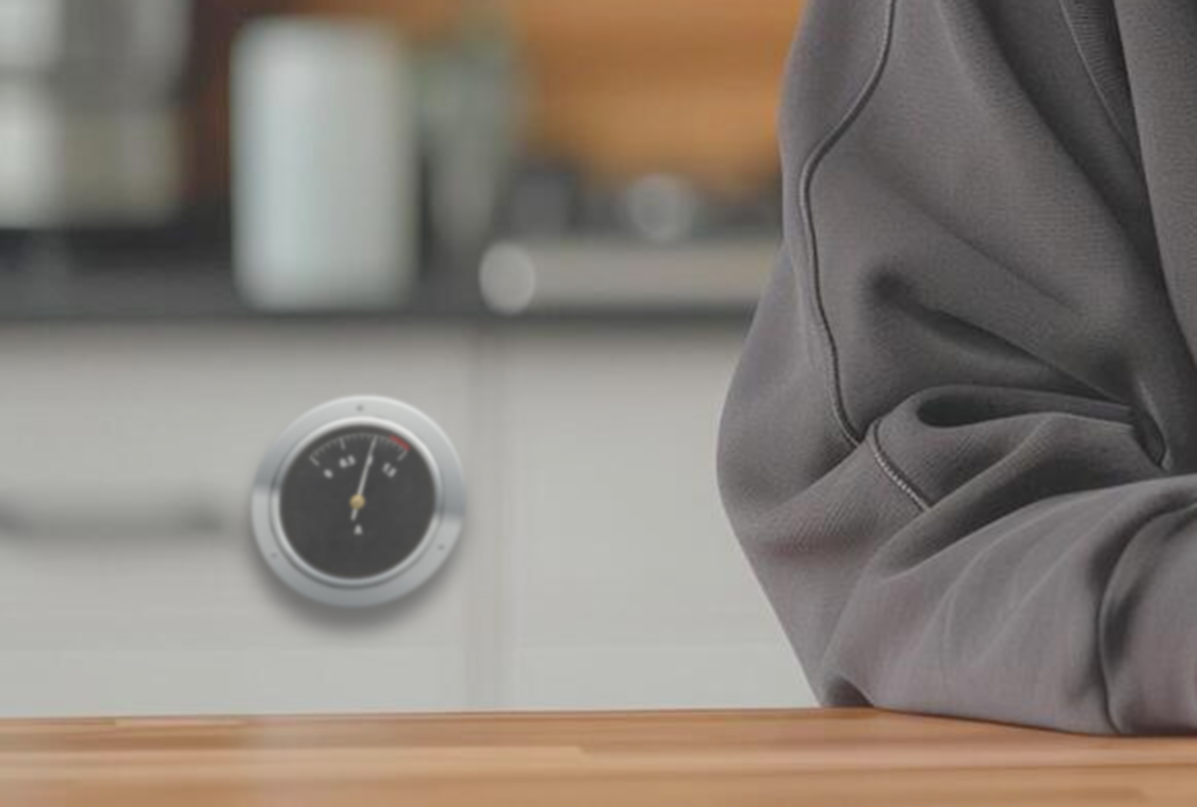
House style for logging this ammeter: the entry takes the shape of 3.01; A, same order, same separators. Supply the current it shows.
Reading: 1; A
